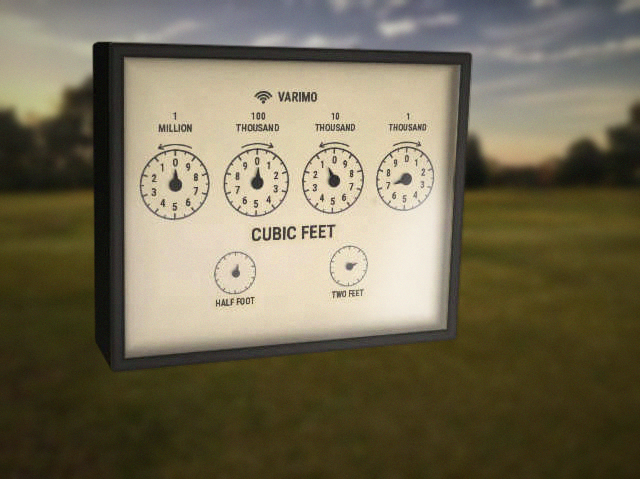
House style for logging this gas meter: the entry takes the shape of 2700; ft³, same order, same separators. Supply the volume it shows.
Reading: 700; ft³
